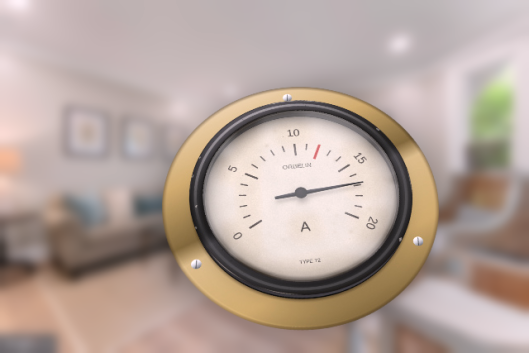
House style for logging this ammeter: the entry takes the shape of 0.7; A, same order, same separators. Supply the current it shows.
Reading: 17; A
